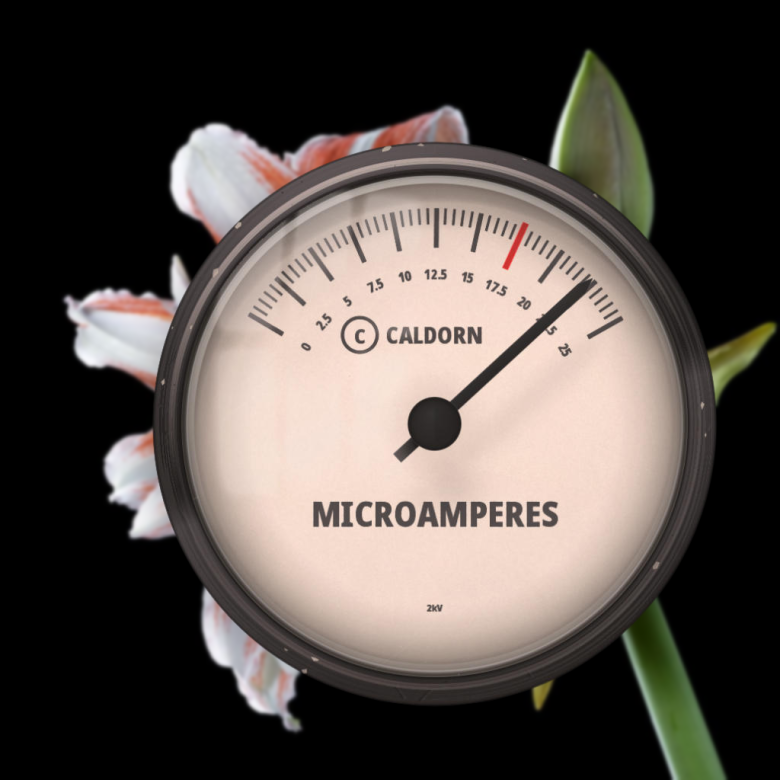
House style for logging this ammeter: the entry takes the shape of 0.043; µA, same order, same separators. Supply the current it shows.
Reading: 22.25; µA
